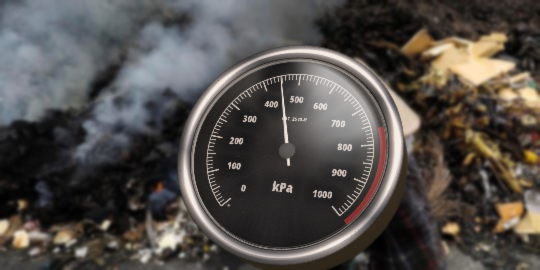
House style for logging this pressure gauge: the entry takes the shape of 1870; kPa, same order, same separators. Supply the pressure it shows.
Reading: 450; kPa
